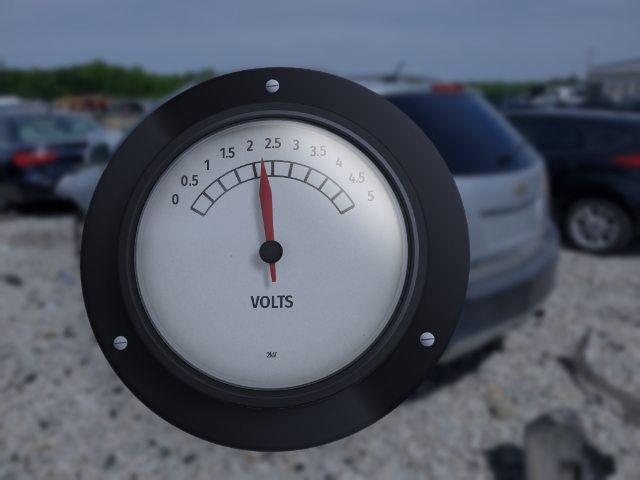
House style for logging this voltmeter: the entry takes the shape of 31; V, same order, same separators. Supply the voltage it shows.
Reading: 2.25; V
